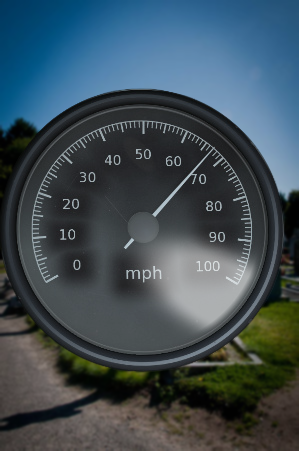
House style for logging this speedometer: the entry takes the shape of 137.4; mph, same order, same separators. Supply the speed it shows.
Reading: 67; mph
